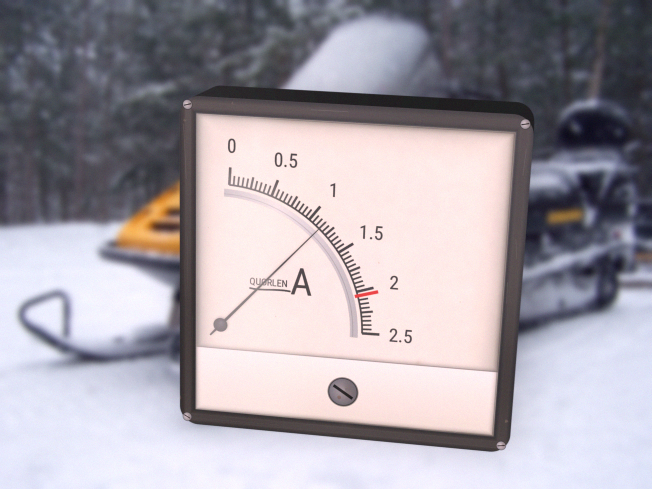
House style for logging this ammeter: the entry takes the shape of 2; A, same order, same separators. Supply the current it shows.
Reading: 1.15; A
